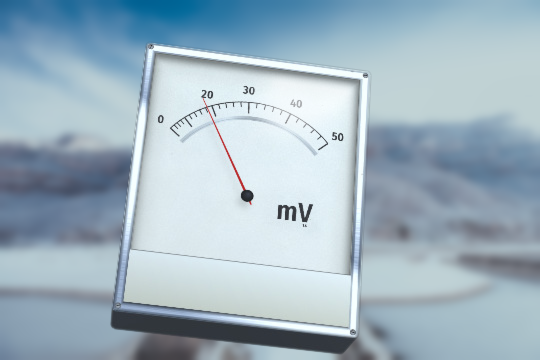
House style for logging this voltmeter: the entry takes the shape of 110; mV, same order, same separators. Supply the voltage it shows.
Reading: 18; mV
